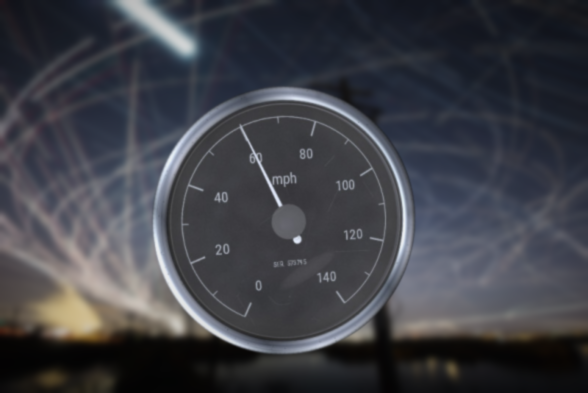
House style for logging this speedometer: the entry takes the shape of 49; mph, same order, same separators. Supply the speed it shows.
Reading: 60; mph
